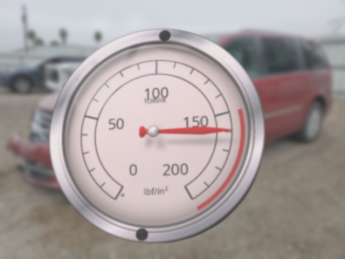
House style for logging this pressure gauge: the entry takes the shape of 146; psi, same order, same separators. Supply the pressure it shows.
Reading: 160; psi
